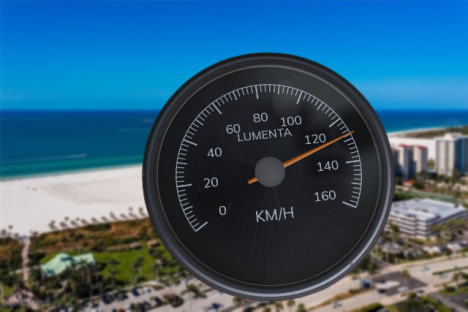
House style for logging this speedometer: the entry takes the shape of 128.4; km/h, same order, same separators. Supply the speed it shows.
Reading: 128; km/h
